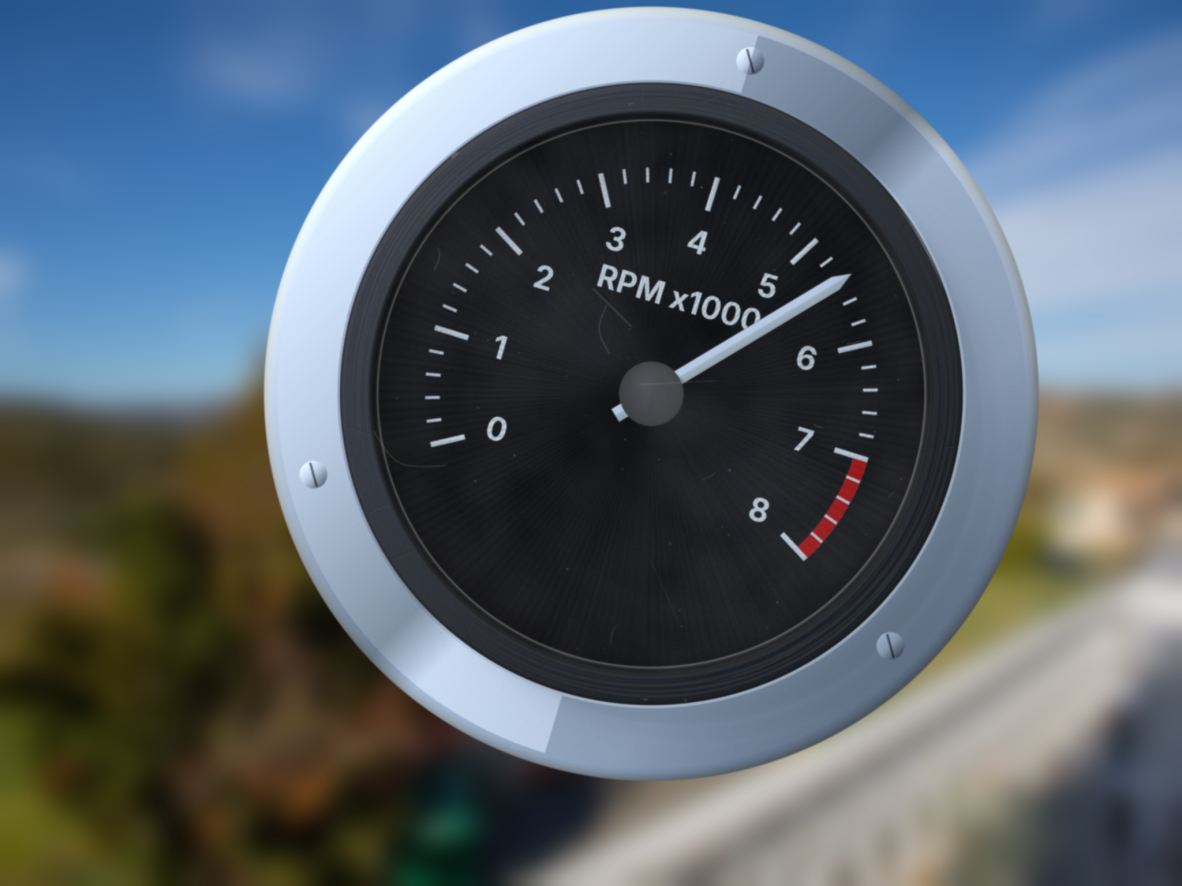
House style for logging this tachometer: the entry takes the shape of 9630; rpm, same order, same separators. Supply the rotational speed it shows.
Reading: 5400; rpm
